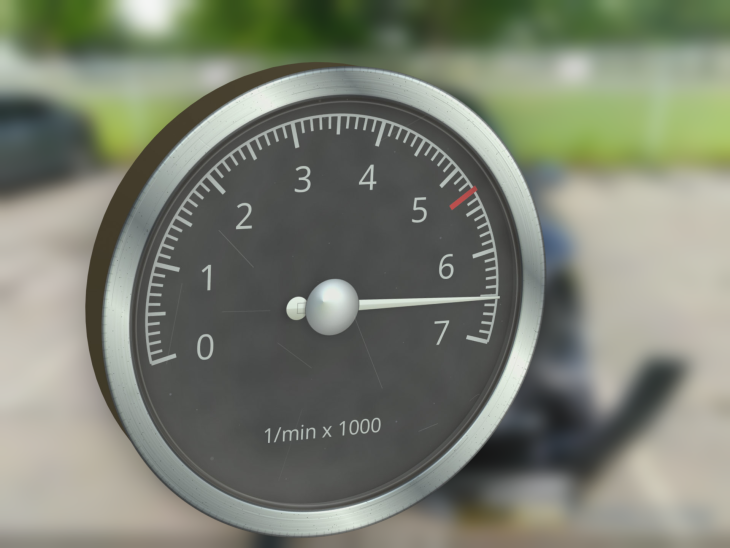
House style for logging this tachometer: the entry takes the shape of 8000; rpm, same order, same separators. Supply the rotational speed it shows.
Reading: 6500; rpm
